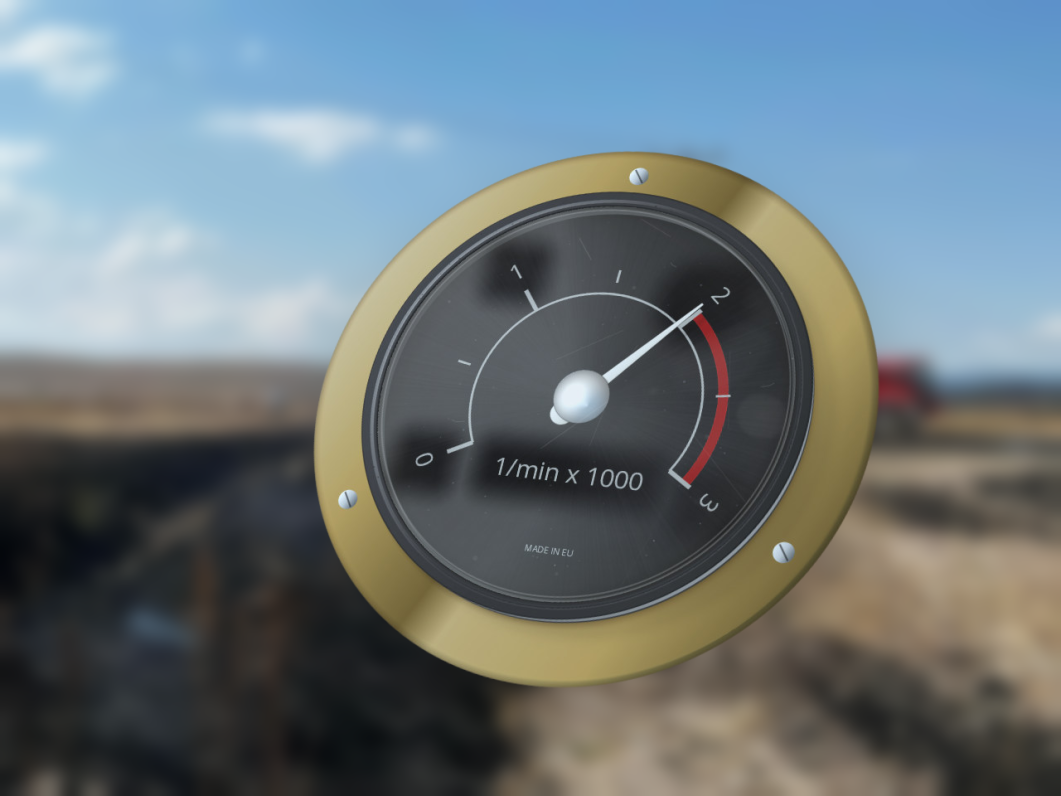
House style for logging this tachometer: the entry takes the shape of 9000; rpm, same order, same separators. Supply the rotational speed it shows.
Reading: 2000; rpm
